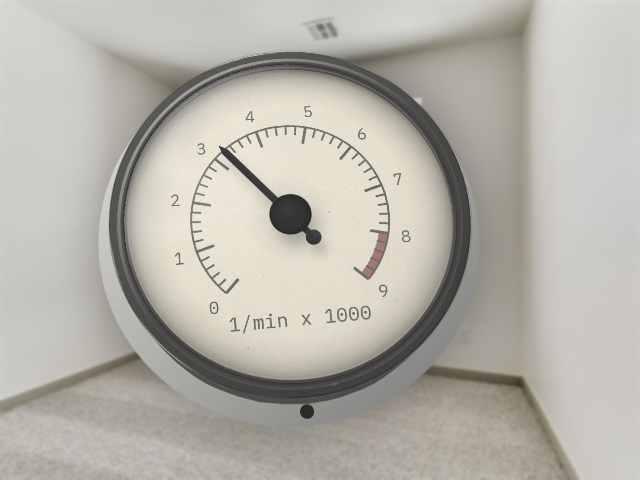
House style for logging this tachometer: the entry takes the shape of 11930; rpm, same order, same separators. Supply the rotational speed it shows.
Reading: 3200; rpm
